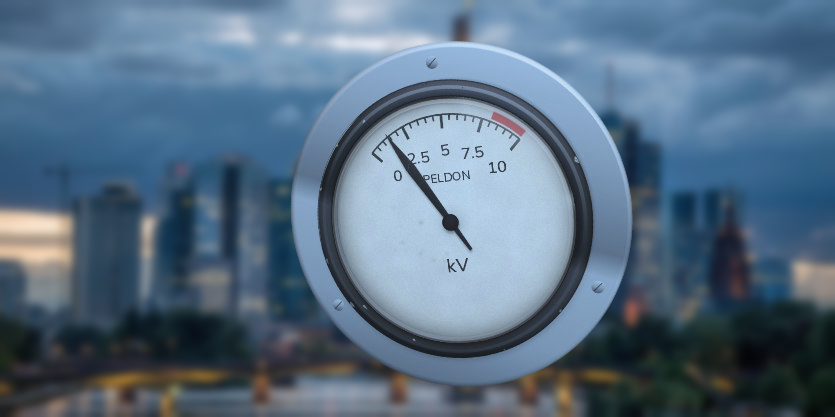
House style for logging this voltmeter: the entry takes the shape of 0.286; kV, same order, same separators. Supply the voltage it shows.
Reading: 1.5; kV
